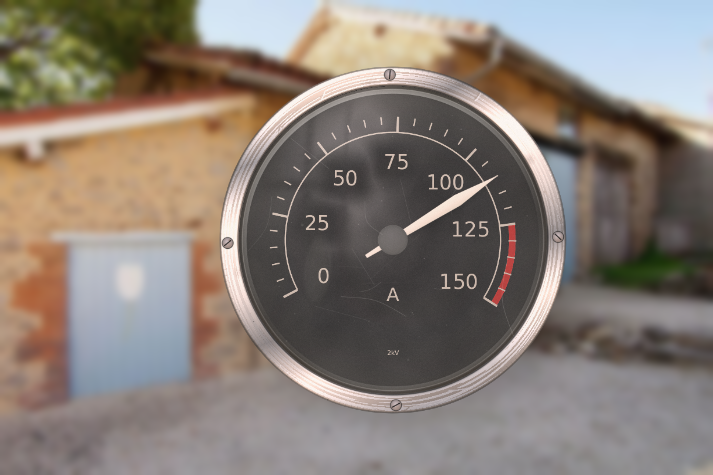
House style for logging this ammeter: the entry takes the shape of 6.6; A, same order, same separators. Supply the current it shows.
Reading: 110; A
